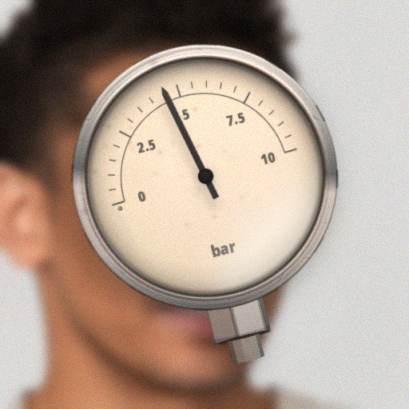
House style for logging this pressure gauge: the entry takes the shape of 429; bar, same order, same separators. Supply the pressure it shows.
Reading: 4.5; bar
